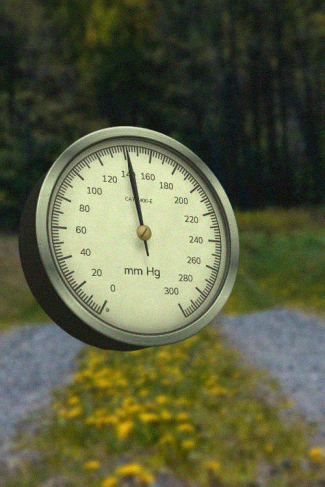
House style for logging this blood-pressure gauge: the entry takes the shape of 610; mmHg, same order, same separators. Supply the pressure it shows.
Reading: 140; mmHg
